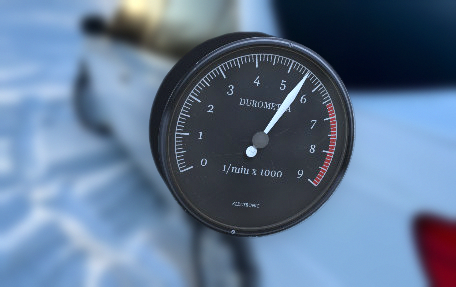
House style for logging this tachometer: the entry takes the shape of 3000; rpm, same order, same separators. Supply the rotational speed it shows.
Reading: 5500; rpm
